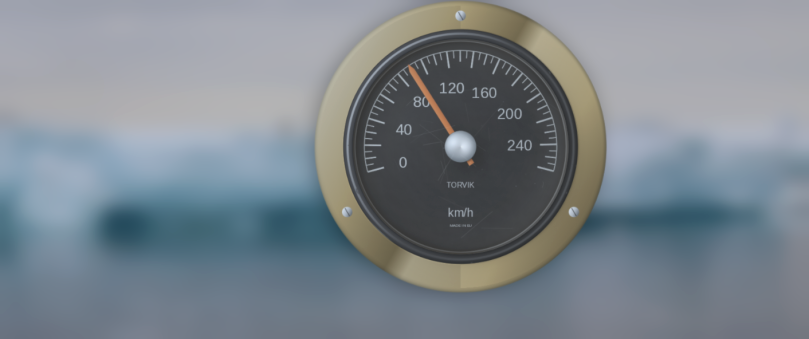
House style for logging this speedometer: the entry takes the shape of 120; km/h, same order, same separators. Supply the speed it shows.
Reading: 90; km/h
